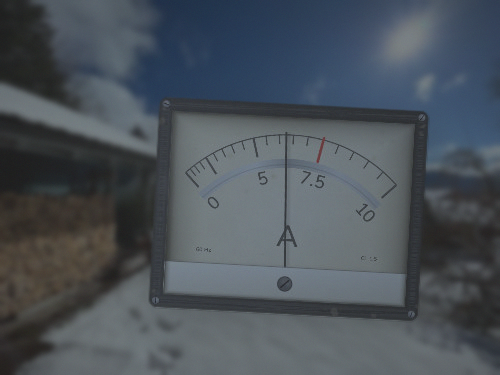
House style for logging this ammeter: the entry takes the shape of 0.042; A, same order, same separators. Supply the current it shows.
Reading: 6.25; A
